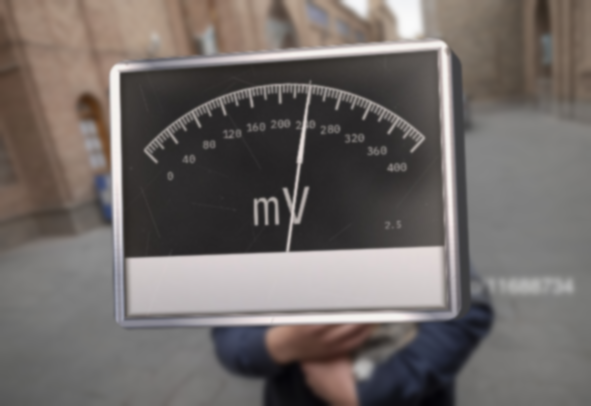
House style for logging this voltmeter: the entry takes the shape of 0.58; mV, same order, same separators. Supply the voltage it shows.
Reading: 240; mV
